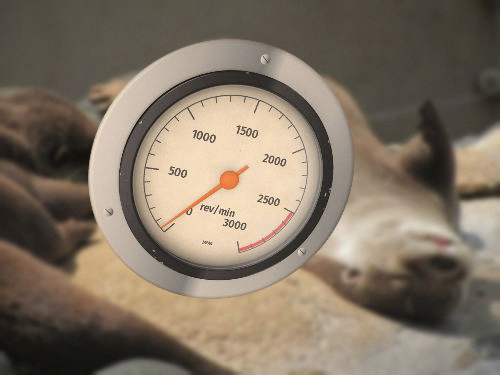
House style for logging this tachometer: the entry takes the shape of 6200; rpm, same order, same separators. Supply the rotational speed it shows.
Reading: 50; rpm
